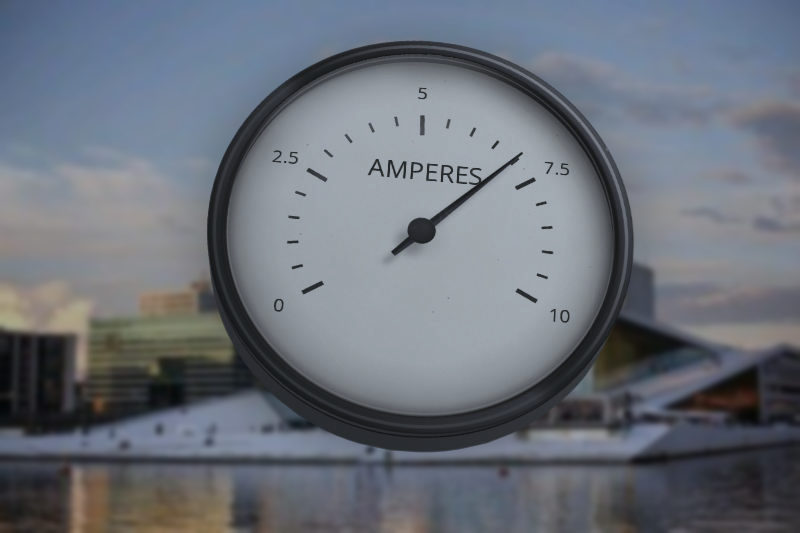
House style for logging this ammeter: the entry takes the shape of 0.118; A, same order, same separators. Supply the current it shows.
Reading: 7; A
